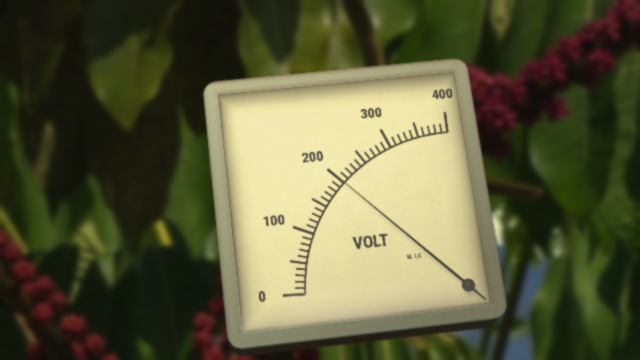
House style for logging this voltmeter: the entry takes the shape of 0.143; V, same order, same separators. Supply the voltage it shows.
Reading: 200; V
